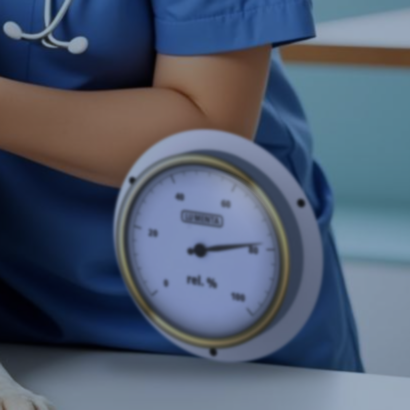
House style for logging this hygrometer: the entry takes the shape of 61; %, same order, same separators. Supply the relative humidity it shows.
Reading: 78; %
